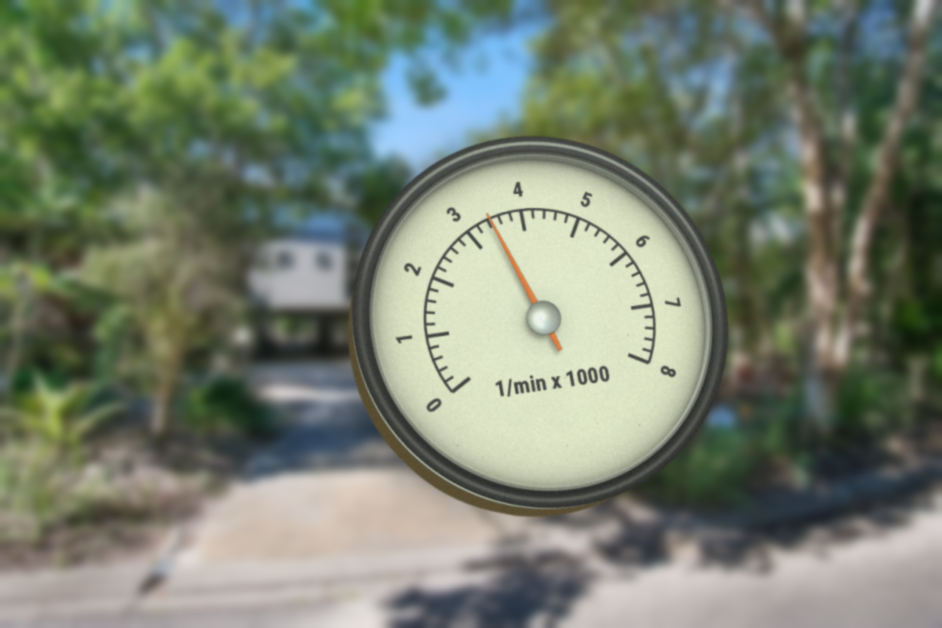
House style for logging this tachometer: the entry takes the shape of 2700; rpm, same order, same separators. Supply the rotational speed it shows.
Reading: 3400; rpm
